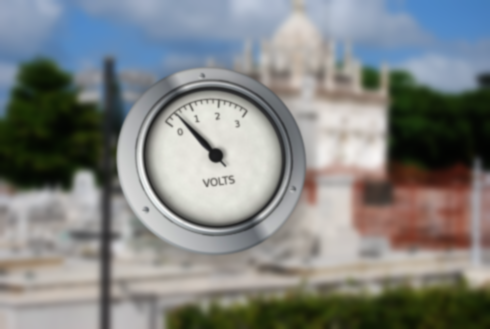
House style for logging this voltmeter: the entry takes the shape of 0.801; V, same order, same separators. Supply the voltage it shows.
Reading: 0.4; V
